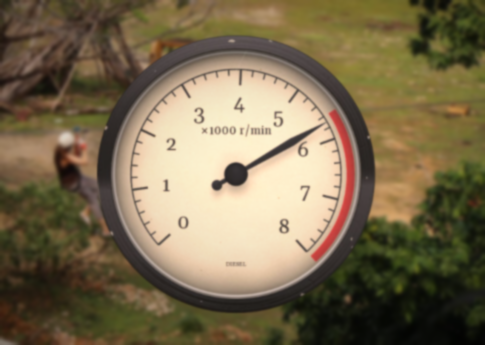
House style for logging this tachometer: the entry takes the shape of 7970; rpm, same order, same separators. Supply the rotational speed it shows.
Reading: 5700; rpm
